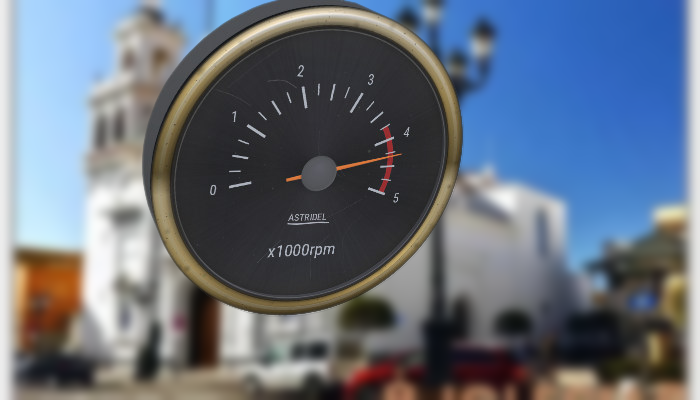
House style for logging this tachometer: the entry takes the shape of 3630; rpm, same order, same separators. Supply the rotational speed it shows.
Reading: 4250; rpm
